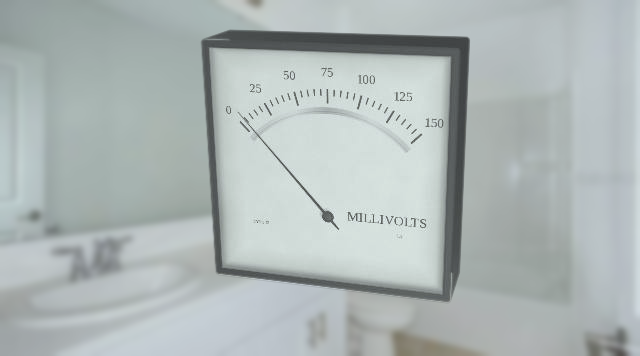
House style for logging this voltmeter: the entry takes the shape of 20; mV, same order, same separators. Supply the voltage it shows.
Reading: 5; mV
